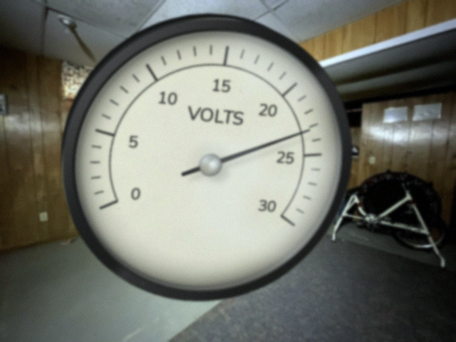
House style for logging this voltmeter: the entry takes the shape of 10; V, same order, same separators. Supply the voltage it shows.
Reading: 23; V
